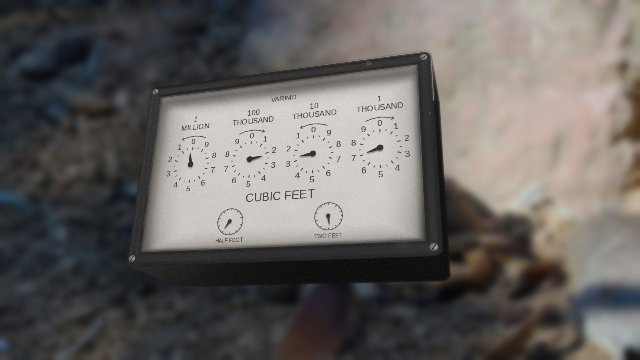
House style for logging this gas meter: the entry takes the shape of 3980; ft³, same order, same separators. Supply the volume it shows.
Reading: 22700; ft³
